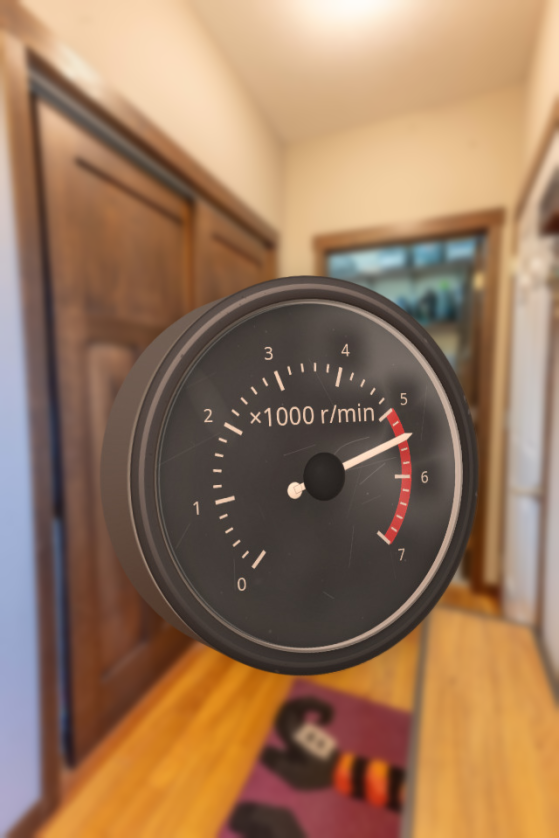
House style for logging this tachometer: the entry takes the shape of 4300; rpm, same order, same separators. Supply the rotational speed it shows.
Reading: 5400; rpm
